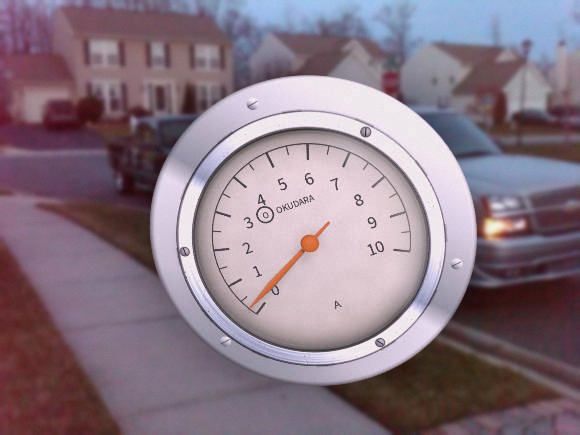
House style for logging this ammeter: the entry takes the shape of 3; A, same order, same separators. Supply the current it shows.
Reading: 0.25; A
